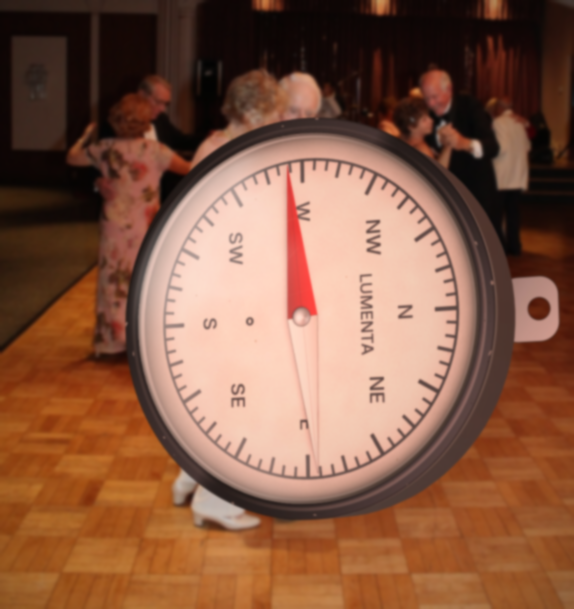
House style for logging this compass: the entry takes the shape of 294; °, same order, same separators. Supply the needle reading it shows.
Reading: 265; °
